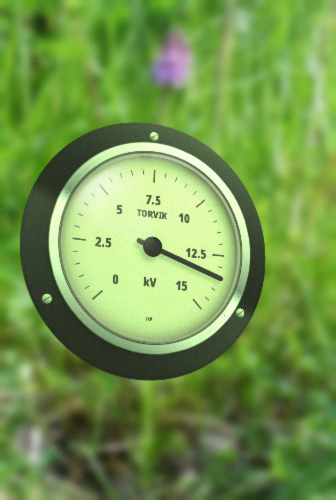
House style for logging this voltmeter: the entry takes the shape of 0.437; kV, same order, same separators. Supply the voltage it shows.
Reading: 13.5; kV
